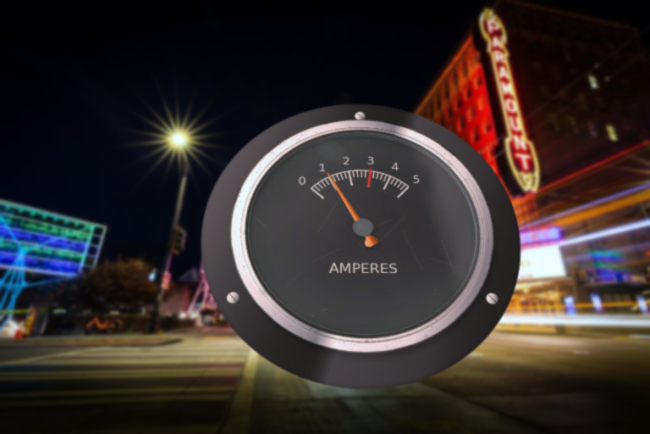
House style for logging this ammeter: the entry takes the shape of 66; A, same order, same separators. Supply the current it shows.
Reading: 1; A
